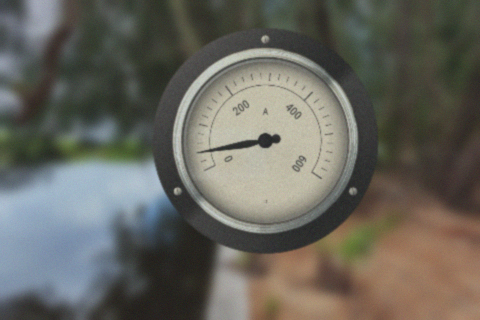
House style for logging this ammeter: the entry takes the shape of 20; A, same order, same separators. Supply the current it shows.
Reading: 40; A
